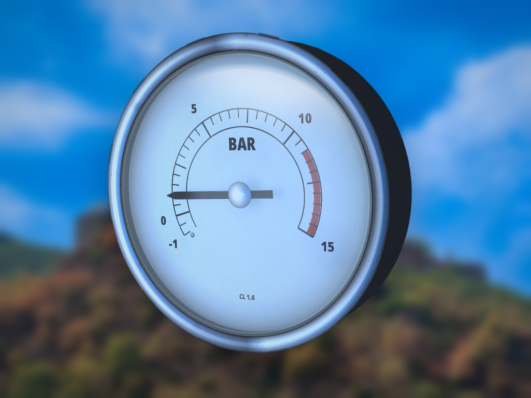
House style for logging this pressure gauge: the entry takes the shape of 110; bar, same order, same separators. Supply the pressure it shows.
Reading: 1; bar
